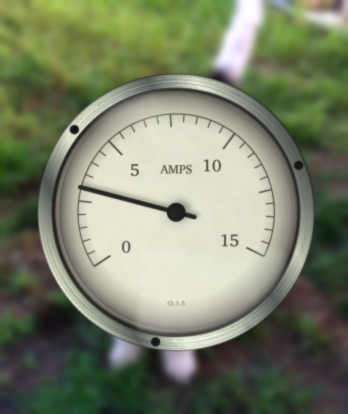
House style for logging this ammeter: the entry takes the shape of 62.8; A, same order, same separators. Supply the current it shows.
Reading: 3; A
